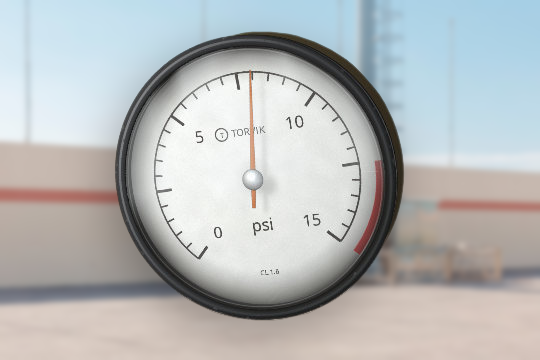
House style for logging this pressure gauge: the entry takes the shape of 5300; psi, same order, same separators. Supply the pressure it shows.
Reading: 8; psi
